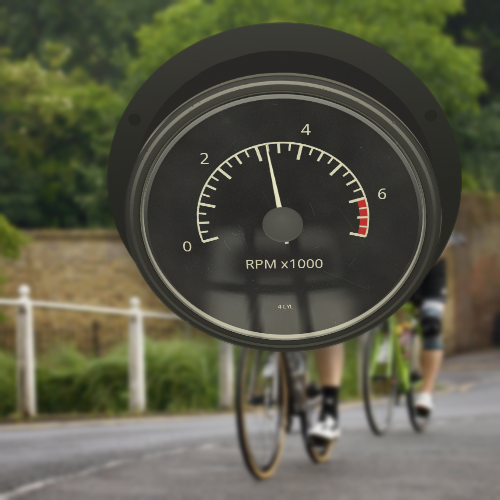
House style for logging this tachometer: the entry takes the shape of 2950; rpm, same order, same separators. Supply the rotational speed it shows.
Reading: 3250; rpm
